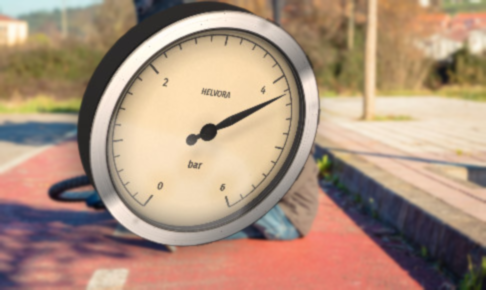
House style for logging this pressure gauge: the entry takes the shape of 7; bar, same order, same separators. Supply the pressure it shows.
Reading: 4.2; bar
